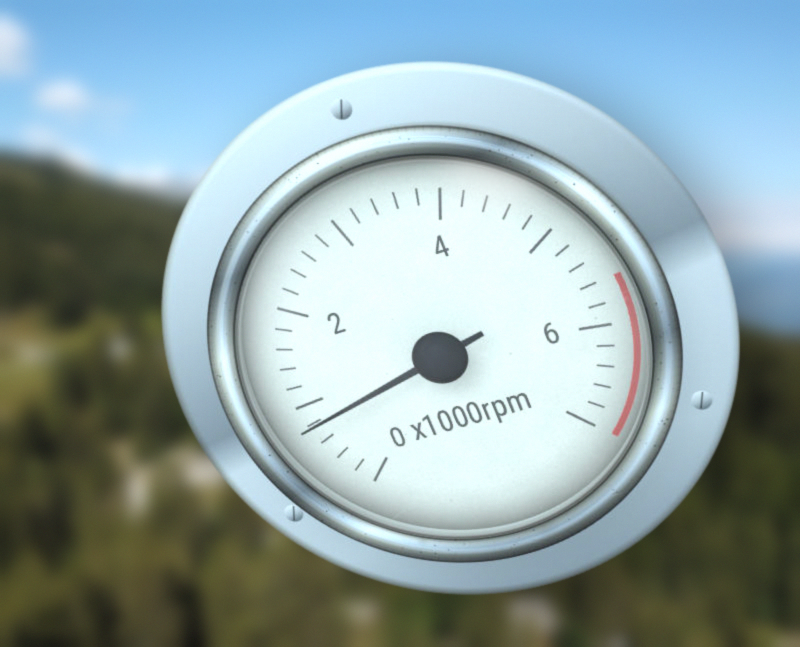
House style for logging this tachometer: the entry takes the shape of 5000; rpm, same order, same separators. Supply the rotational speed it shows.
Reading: 800; rpm
